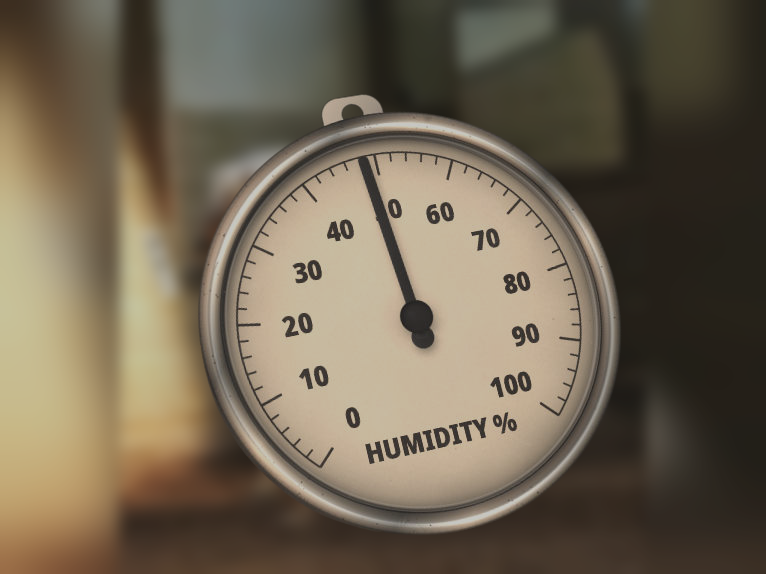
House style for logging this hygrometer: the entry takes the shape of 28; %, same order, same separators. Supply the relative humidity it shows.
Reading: 48; %
